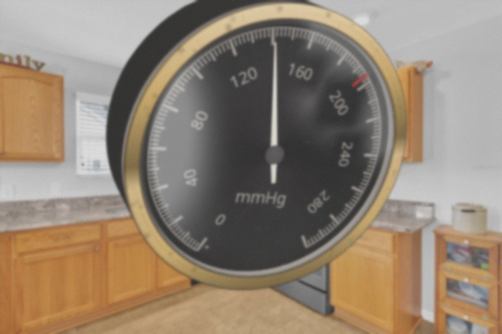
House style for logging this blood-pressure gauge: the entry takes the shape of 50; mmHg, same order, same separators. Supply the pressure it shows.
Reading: 140; mmHg
